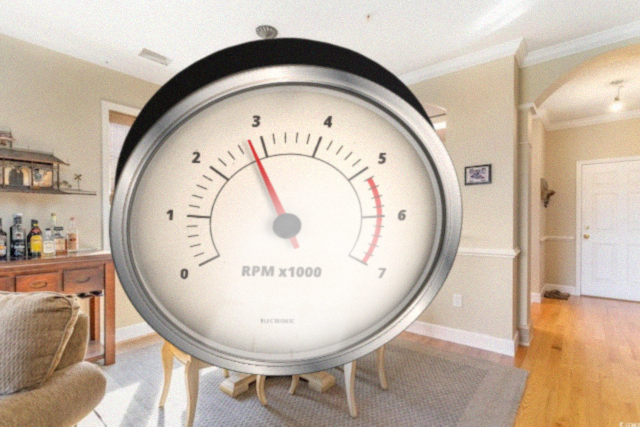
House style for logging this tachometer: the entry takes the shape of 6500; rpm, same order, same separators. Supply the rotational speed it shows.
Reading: 2800; rpm
